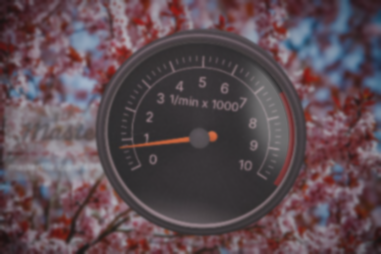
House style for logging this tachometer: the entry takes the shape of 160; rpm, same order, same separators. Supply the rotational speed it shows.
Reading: 800; rpm
